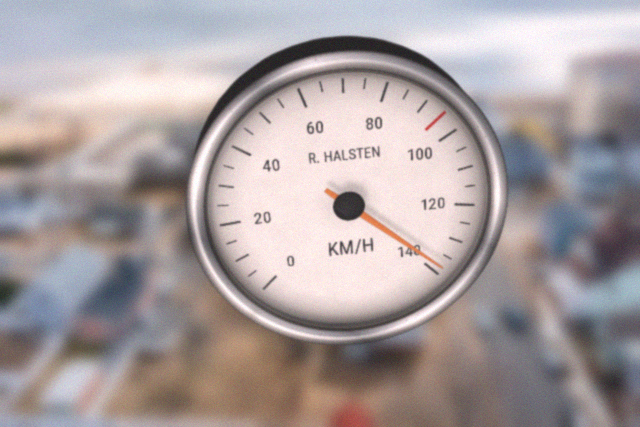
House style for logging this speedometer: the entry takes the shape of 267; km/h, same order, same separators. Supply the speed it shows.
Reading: 137.5; km/h
